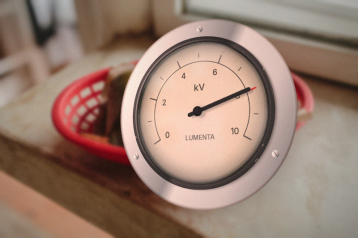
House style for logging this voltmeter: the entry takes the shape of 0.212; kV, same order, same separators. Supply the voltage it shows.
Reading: 8; kV
